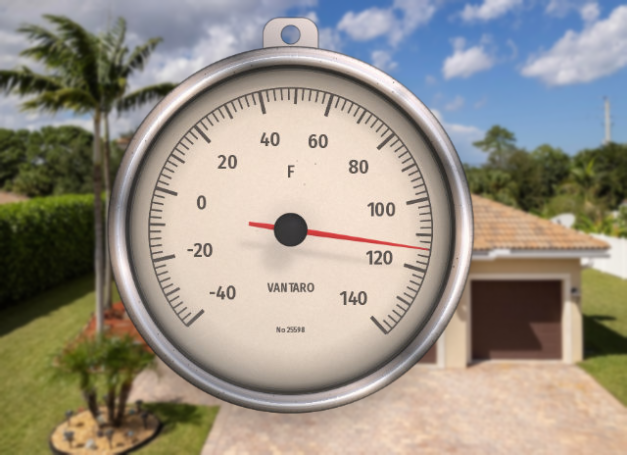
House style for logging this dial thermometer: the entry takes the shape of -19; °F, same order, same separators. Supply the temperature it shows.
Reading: 114; °F
